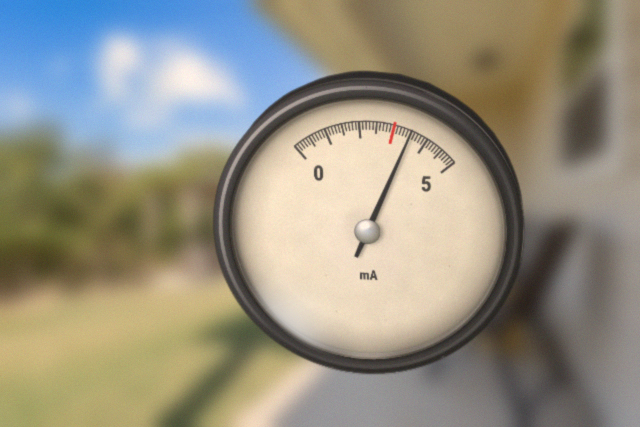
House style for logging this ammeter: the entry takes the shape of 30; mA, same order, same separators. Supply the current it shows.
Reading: 3.5; mA
